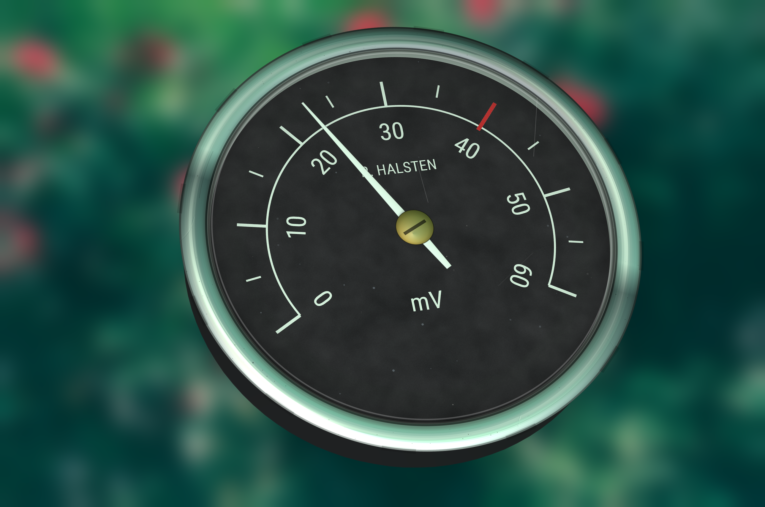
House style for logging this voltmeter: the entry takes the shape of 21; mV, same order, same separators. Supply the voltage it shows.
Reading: 22.5; mV
